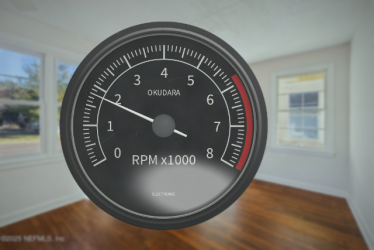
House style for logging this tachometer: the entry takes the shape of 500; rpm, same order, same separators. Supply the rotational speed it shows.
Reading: 1800; rpm
